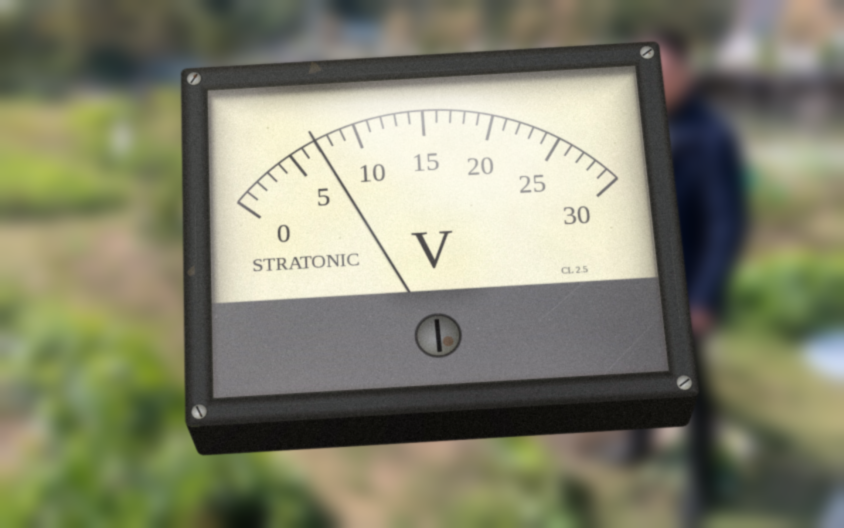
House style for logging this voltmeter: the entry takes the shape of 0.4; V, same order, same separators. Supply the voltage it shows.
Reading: 7; V
